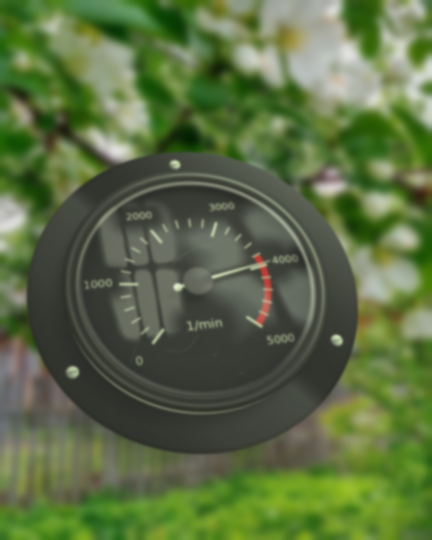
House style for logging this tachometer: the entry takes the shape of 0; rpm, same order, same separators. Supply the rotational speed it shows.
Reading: 4000; rpm
